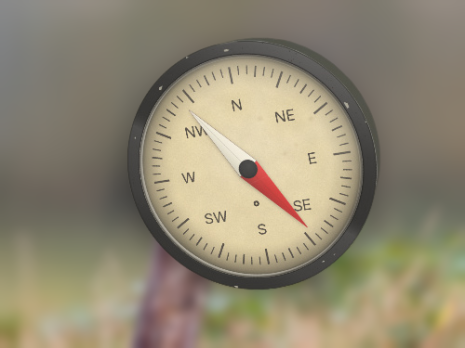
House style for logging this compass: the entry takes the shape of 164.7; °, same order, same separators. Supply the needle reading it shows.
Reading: 145; °
